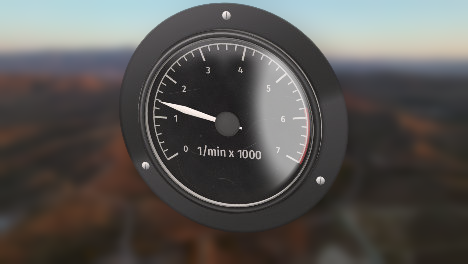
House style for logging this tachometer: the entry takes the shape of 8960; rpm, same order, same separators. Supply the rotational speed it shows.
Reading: 1400; rpm
